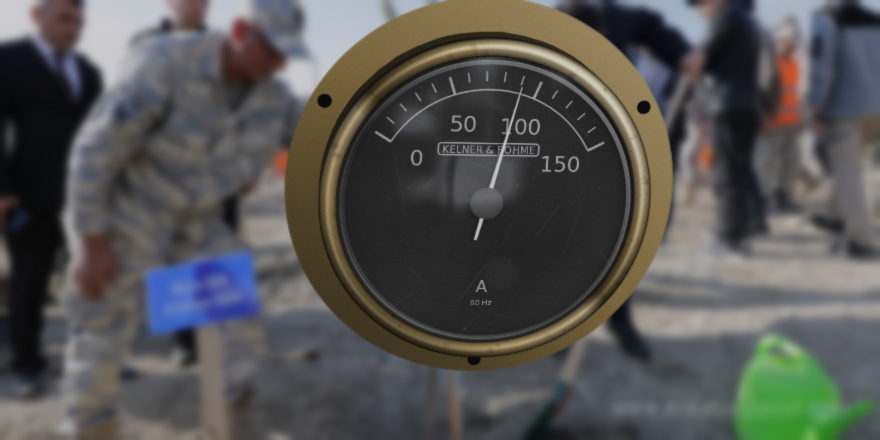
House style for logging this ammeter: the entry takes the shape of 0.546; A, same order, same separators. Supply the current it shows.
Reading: 90; A
